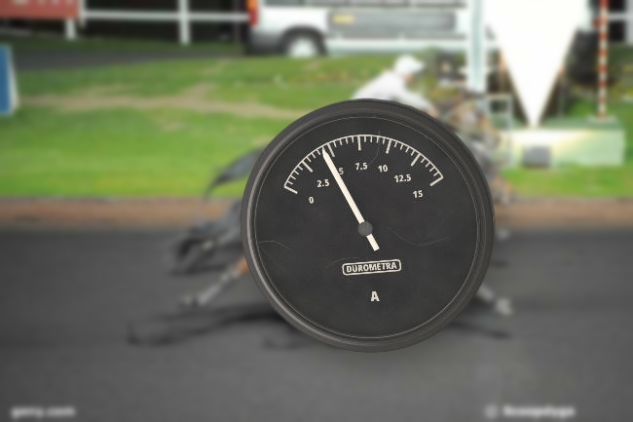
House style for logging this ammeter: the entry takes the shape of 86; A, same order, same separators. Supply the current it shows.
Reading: 4.5; A
